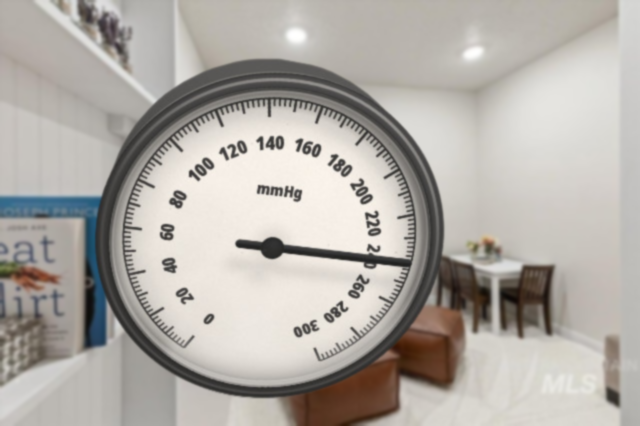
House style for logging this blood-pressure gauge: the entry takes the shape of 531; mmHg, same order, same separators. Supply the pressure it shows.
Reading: 240; mmHg
